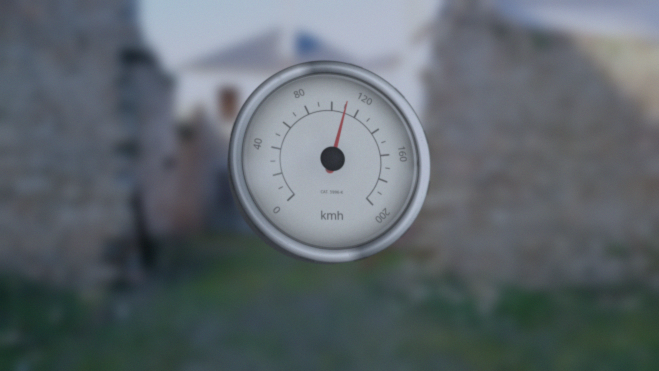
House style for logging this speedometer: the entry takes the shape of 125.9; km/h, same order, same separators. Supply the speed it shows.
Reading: 110; km/h
